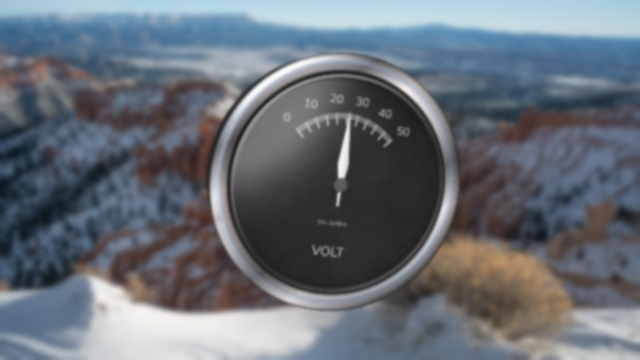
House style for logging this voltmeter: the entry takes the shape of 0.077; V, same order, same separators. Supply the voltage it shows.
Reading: 25; V
